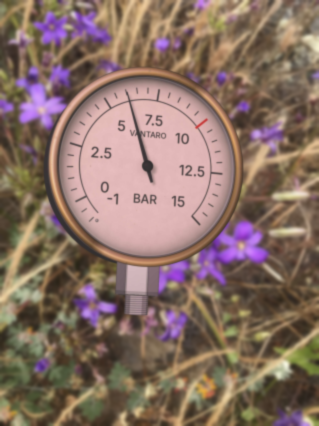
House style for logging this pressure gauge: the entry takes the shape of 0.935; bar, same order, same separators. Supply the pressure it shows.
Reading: 6; bar
